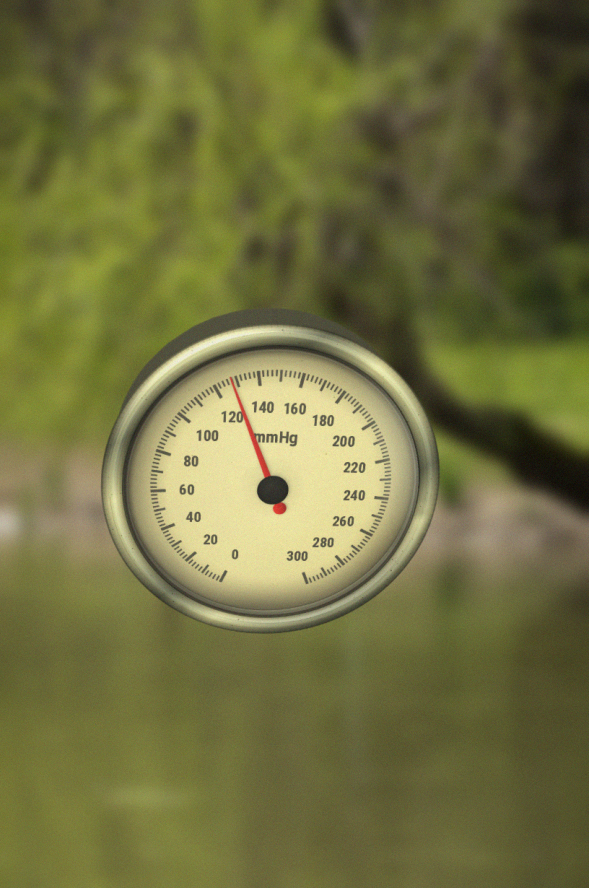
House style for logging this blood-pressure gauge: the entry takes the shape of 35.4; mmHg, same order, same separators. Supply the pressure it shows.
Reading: 128; mmHg
